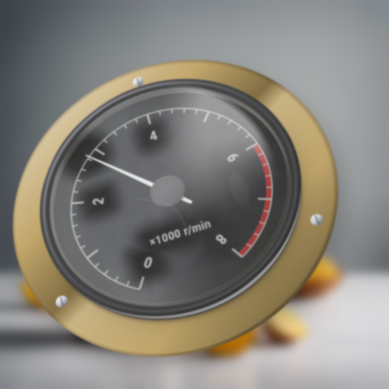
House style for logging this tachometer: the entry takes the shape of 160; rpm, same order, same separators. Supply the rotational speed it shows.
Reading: 2800; rpm
